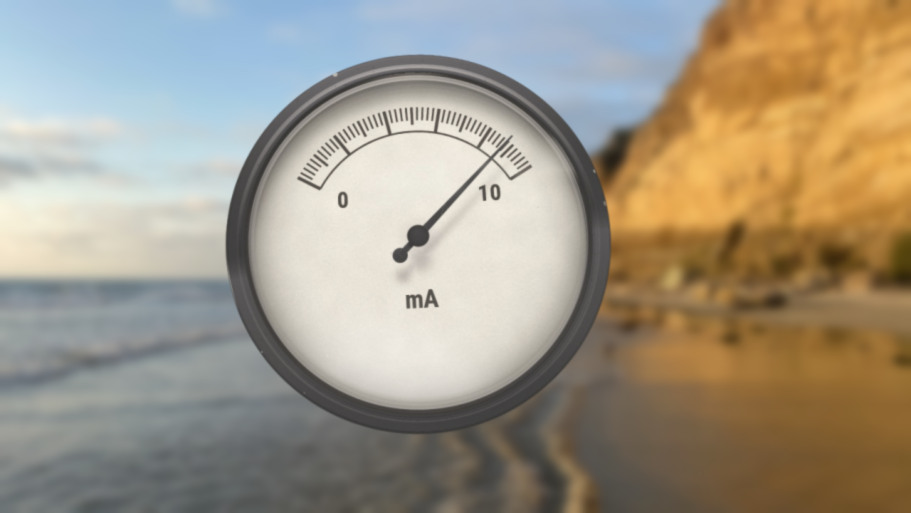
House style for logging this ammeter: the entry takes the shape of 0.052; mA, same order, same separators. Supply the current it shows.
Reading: 8.8; mA
